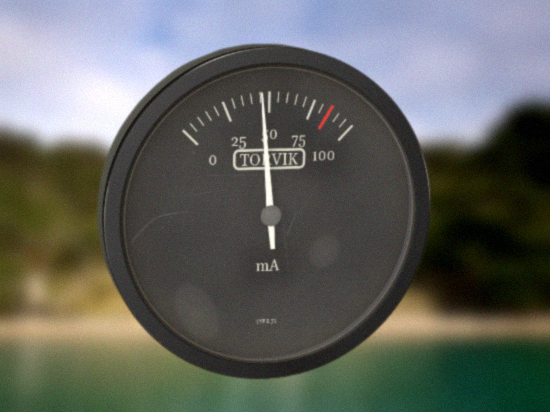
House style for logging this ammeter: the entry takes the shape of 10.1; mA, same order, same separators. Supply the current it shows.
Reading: 45; mA
